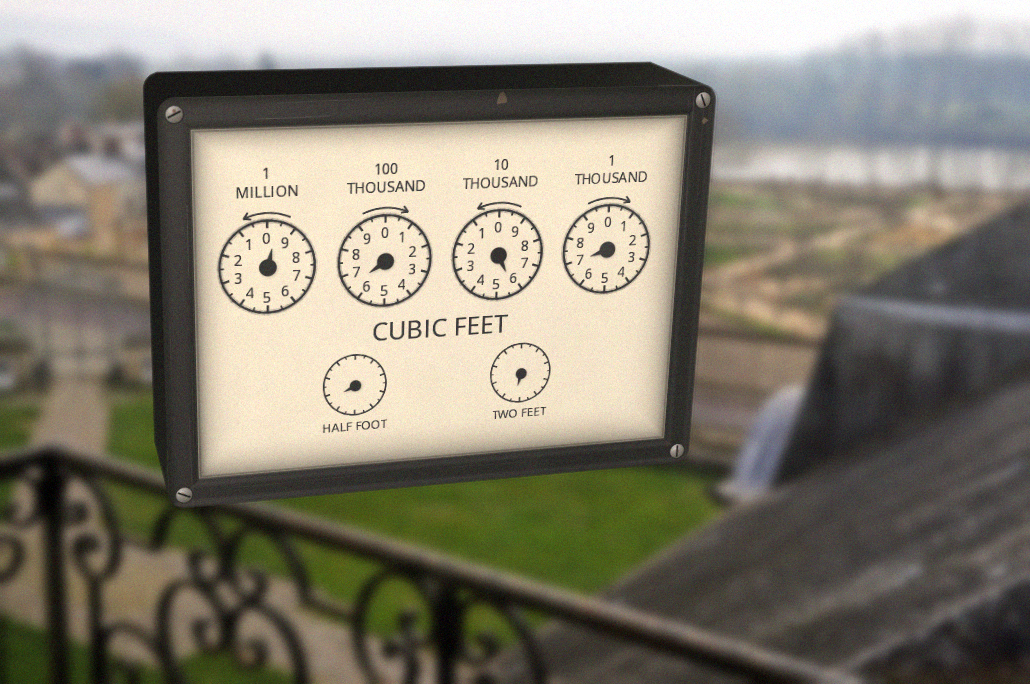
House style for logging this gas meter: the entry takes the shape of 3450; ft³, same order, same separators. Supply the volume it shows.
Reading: 965700; ft³
